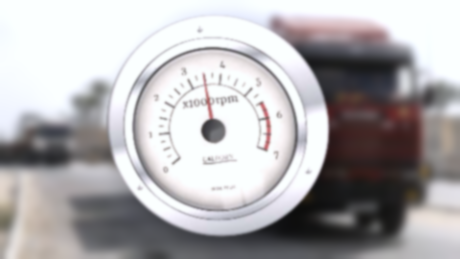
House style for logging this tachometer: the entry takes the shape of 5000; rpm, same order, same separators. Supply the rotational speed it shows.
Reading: 3500; rpm
